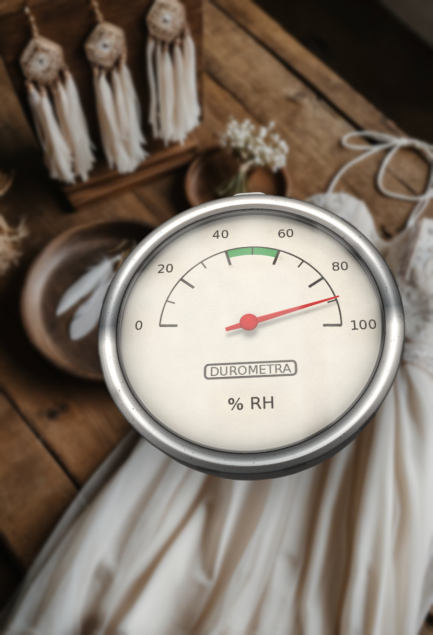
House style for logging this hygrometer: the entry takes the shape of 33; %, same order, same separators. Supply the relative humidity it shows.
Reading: 90; %
